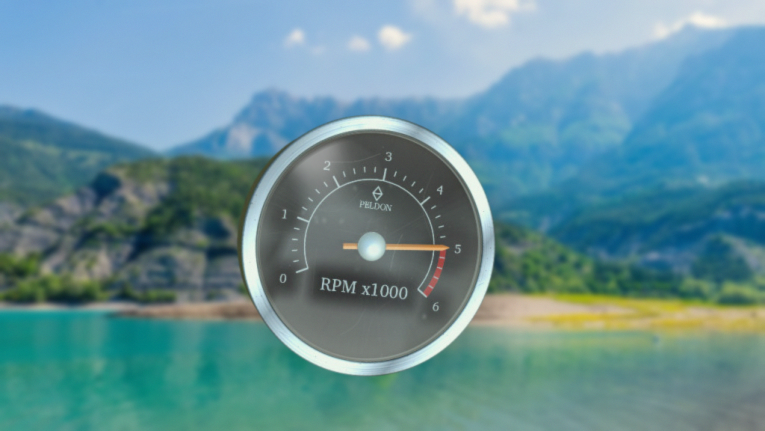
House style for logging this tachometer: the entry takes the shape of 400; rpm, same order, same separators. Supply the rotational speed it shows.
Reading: 5000; rpm
